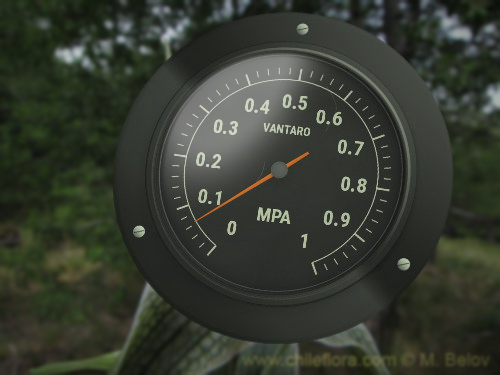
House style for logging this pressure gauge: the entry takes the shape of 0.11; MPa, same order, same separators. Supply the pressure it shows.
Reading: 0.06; MPa
